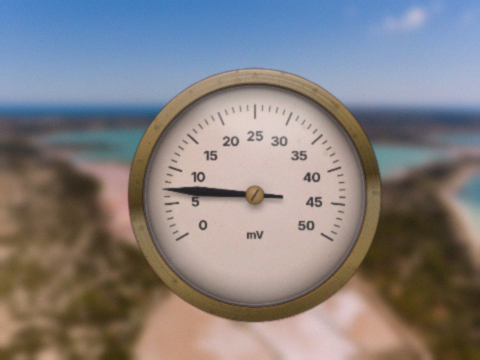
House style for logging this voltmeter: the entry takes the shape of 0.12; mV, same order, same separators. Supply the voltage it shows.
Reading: 7; mV
